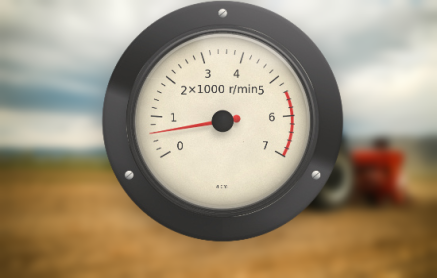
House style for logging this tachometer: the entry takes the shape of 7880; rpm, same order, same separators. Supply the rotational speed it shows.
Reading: 600; rpm
